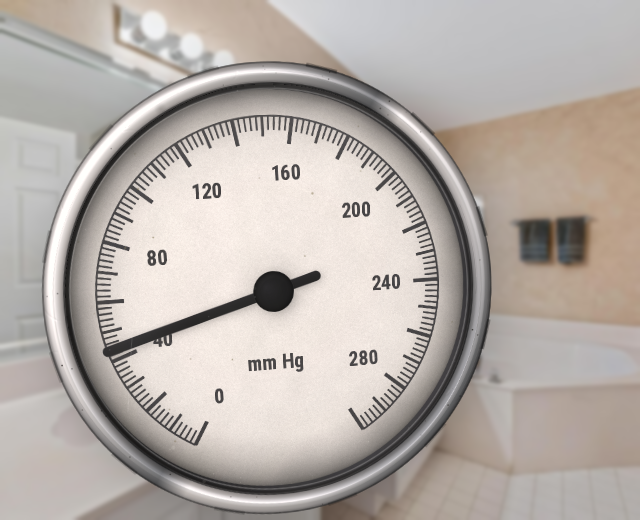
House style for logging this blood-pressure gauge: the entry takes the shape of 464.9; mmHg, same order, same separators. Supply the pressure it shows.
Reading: 44; mmHg
